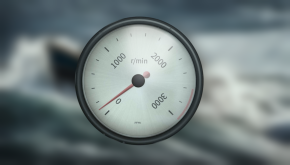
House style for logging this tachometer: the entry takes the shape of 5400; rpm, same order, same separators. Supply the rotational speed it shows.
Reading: 100; rpm
